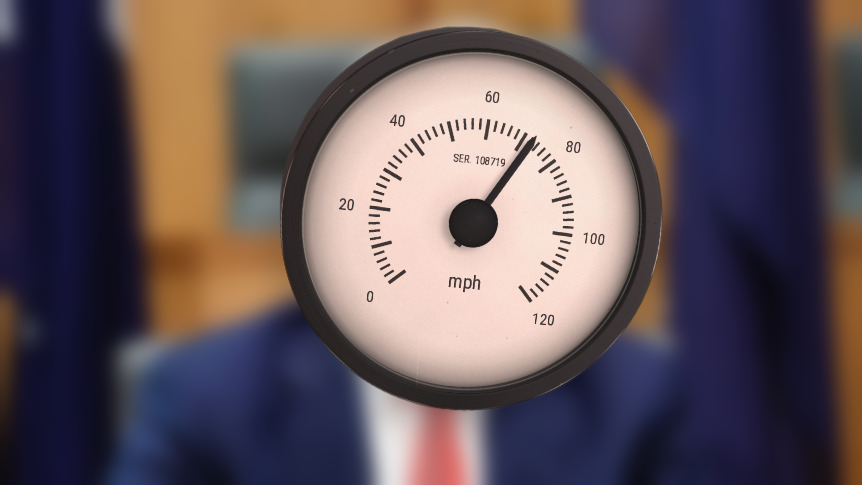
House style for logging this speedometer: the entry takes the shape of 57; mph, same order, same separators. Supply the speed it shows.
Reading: 72; mph
